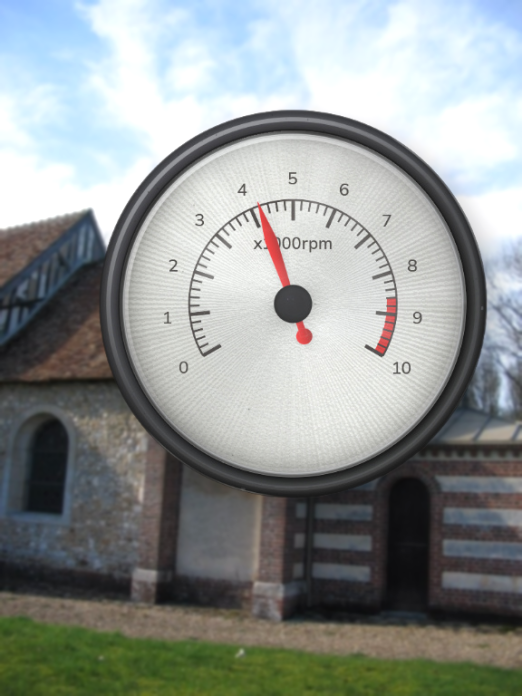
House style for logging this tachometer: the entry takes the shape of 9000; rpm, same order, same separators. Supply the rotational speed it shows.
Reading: 4200; rpm
